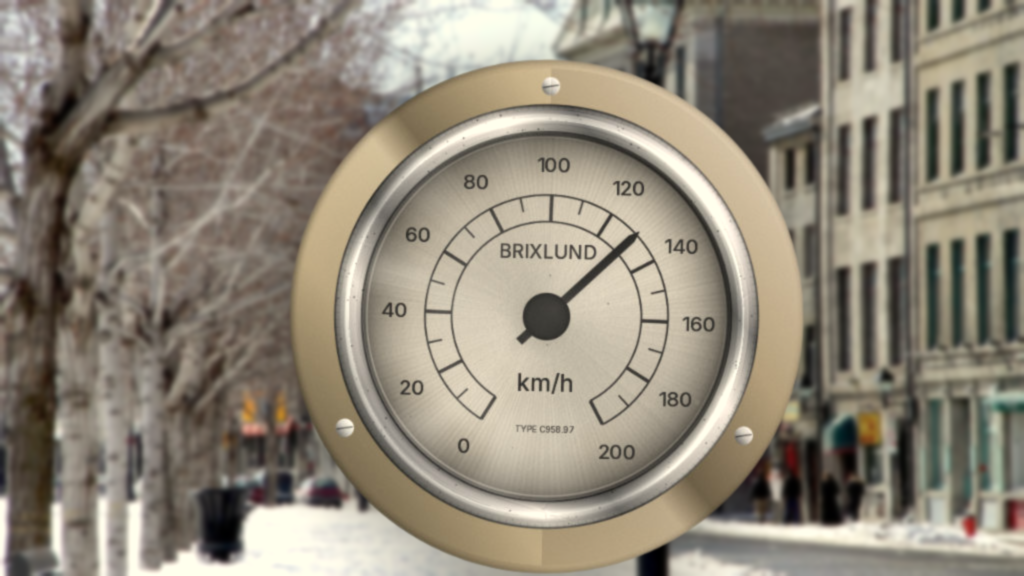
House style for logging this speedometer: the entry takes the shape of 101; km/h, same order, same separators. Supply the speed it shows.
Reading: 130; km/h
